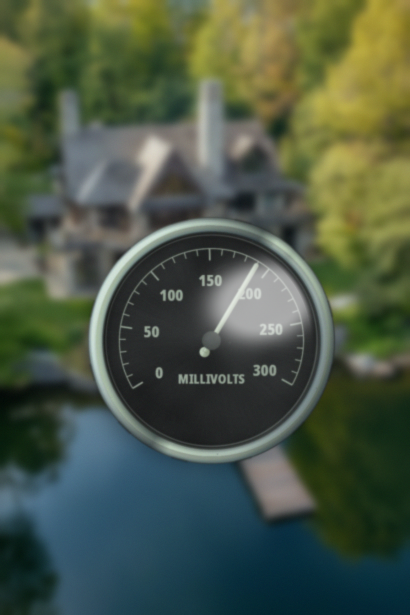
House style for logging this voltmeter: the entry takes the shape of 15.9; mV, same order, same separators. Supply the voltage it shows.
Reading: 190; mV
